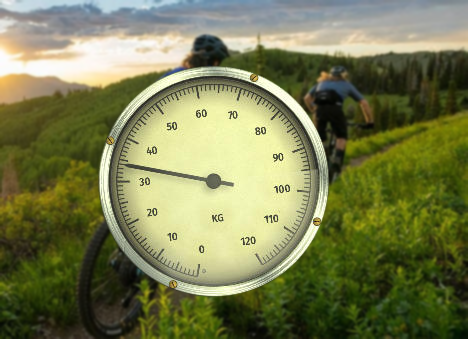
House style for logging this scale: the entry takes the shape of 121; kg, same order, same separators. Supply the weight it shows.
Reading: 34; kg
